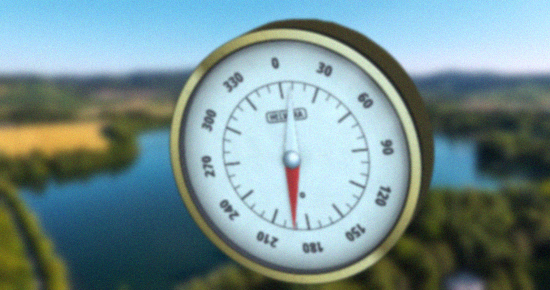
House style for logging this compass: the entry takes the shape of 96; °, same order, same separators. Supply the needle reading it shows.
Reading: 190; °
